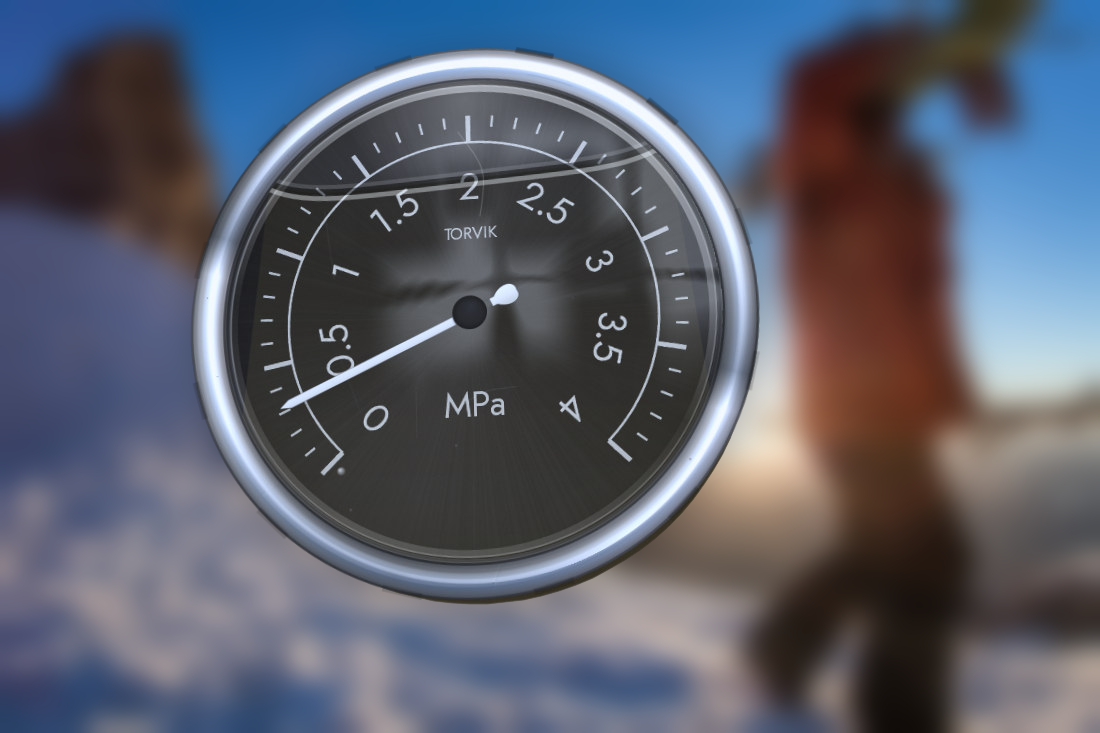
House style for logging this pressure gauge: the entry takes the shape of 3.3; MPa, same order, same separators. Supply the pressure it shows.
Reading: 0.3; MPa
